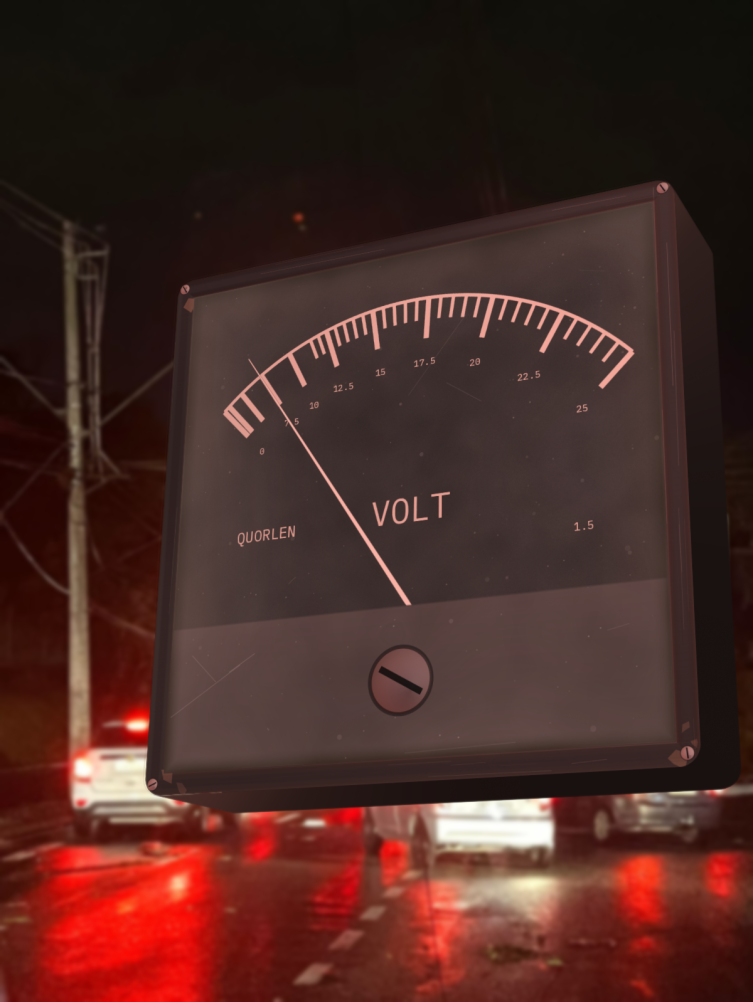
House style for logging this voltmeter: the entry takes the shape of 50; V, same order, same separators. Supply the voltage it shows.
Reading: 7.5; V
